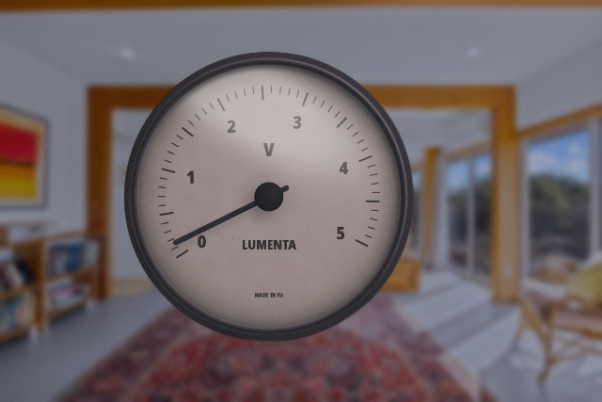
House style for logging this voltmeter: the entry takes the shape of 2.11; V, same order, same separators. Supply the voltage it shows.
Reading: 0.15; V
